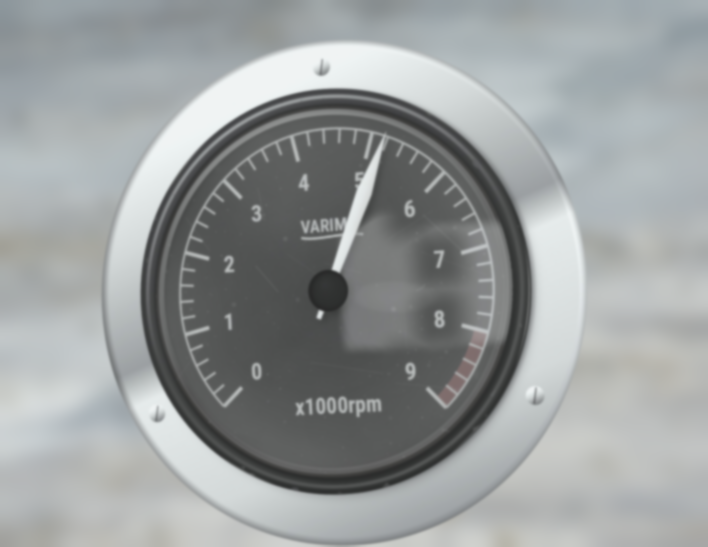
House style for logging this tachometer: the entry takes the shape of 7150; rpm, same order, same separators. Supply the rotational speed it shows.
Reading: 5200; rpm
